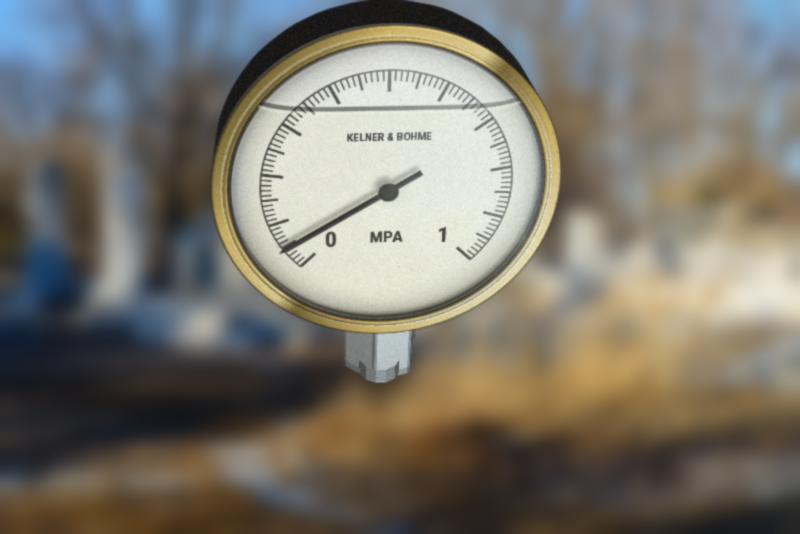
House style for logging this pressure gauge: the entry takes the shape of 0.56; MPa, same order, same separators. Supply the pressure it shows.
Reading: 0.05; MPa
